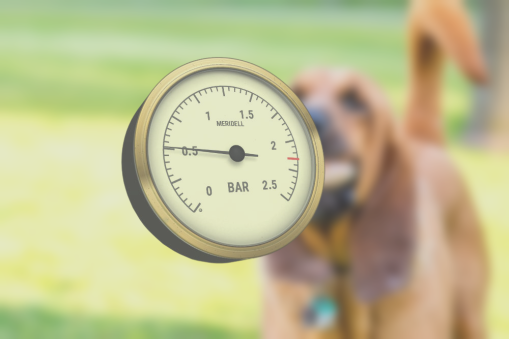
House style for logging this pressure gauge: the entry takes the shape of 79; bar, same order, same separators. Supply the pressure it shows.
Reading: 0.5; bar
